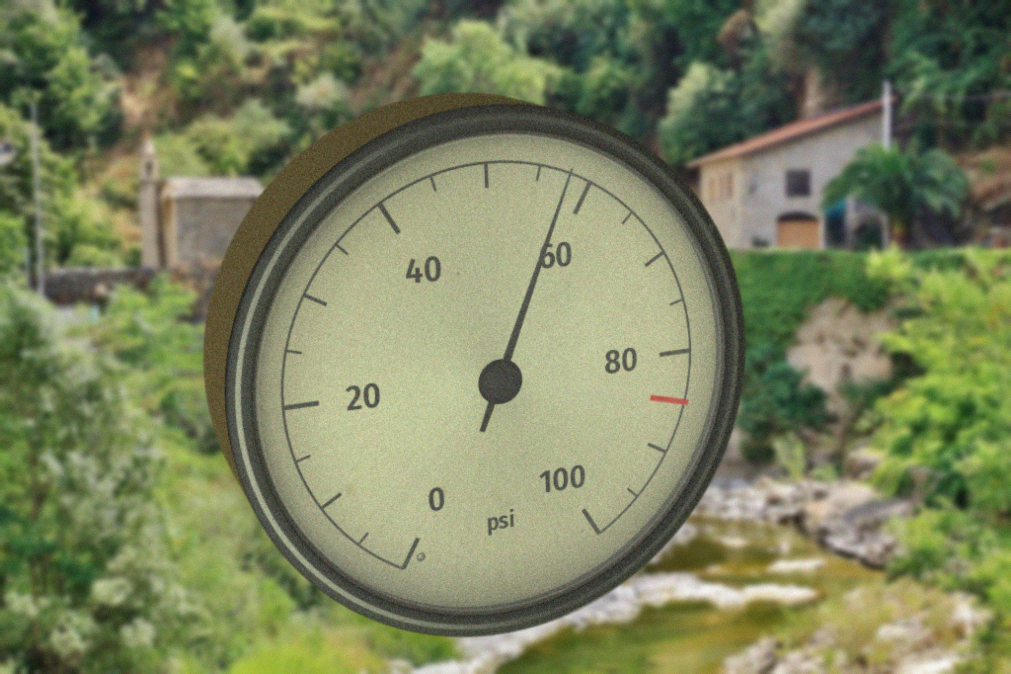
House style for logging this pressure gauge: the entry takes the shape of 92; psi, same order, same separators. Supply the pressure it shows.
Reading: 57.5; psi
